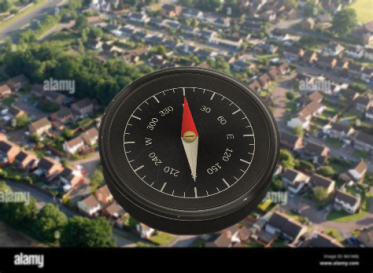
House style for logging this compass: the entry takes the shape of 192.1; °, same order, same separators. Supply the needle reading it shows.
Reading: 0; °
